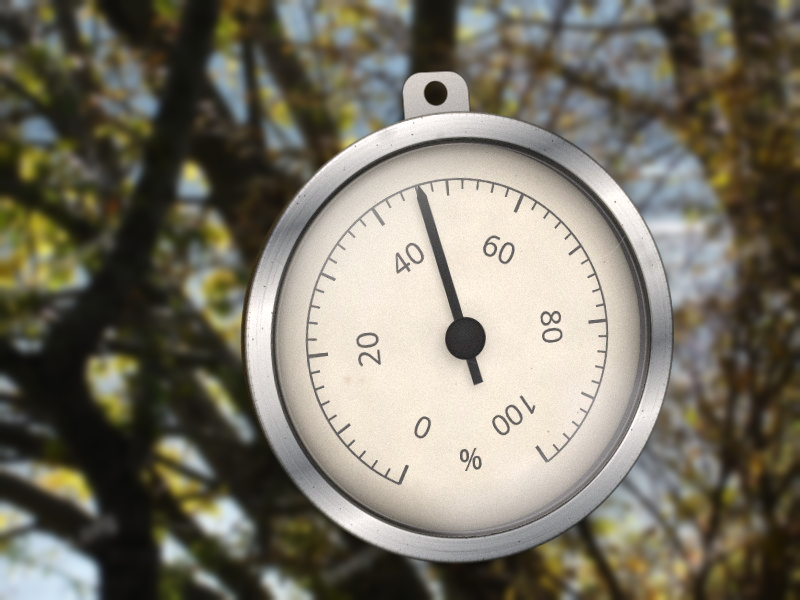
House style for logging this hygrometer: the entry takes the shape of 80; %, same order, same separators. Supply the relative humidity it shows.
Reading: 46; %
